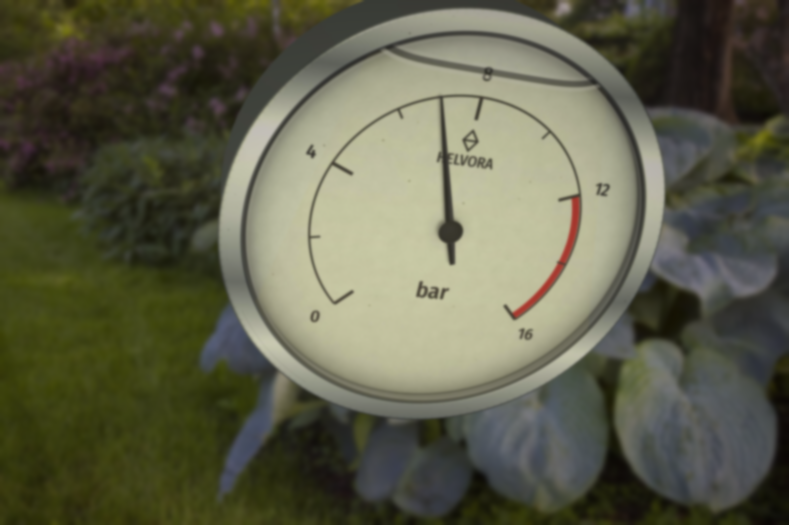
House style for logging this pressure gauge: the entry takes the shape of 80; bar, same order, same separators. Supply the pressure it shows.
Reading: 7; bar
